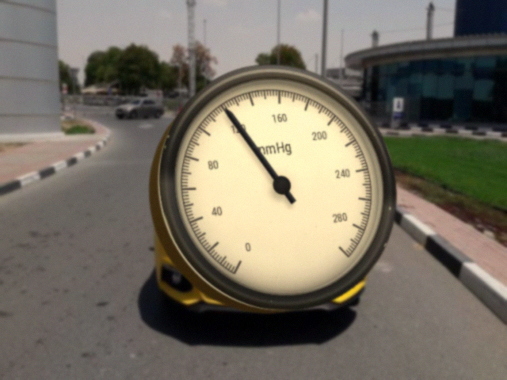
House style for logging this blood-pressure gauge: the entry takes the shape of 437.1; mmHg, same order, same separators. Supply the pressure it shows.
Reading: 120; mmHg
